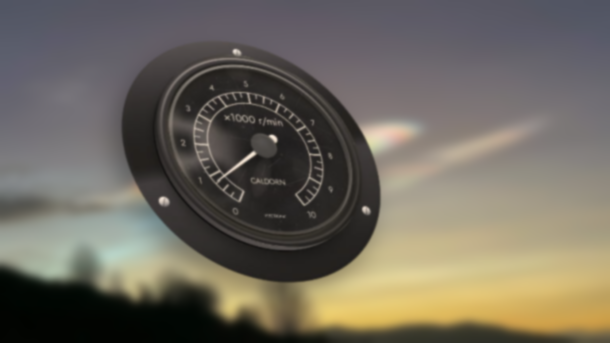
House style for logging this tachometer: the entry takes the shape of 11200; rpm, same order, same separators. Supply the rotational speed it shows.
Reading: 750; rpm
